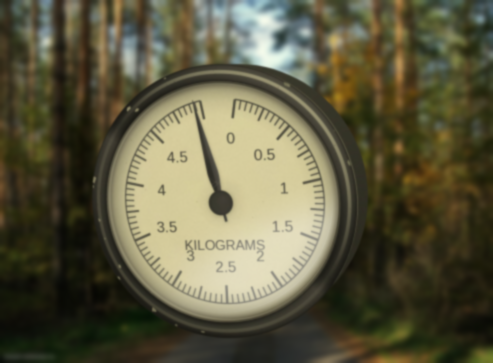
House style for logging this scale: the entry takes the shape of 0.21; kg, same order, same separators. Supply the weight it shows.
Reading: 4.95; kg
